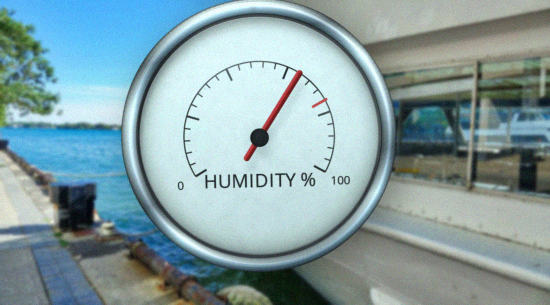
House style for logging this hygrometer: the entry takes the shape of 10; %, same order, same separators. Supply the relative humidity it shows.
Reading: 64; %
